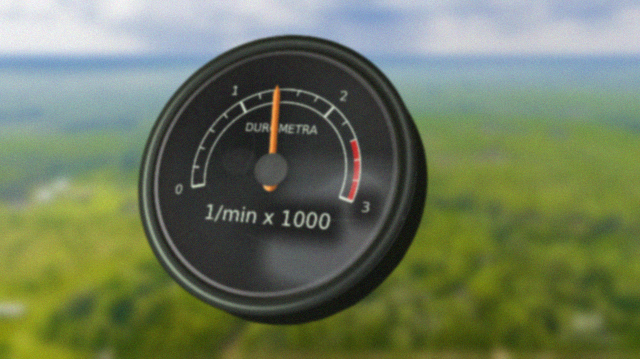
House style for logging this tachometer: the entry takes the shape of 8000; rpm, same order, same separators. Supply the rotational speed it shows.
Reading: 1400; rpm
